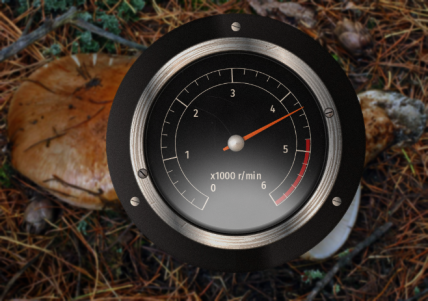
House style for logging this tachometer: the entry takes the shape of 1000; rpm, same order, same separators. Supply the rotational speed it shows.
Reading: 4300; rpm
